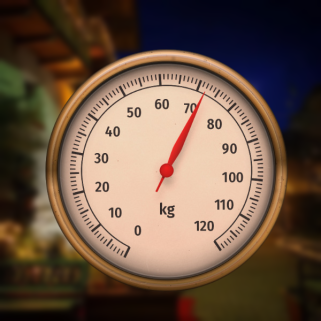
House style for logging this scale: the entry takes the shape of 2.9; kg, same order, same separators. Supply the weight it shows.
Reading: 72; kg
